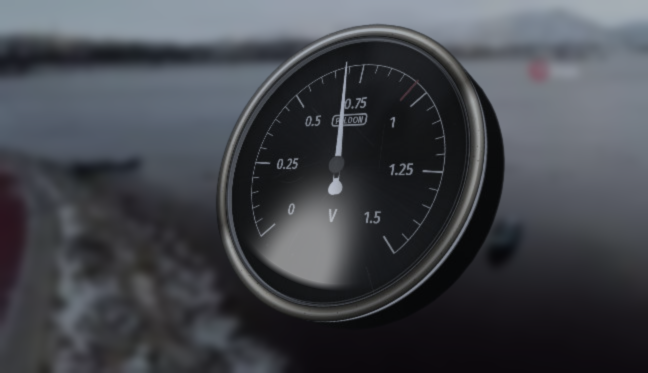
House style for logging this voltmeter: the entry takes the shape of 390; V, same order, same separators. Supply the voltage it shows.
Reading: 0.7; V
